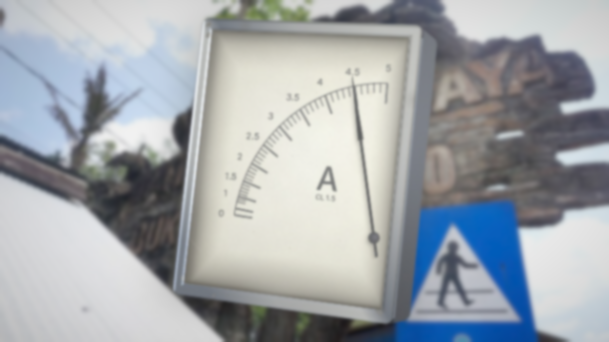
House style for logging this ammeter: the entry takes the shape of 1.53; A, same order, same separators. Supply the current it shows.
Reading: 4.5; A
